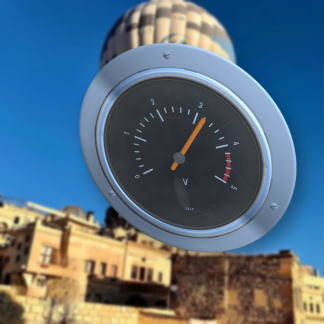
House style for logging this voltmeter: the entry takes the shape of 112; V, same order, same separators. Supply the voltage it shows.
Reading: 3.2; V
